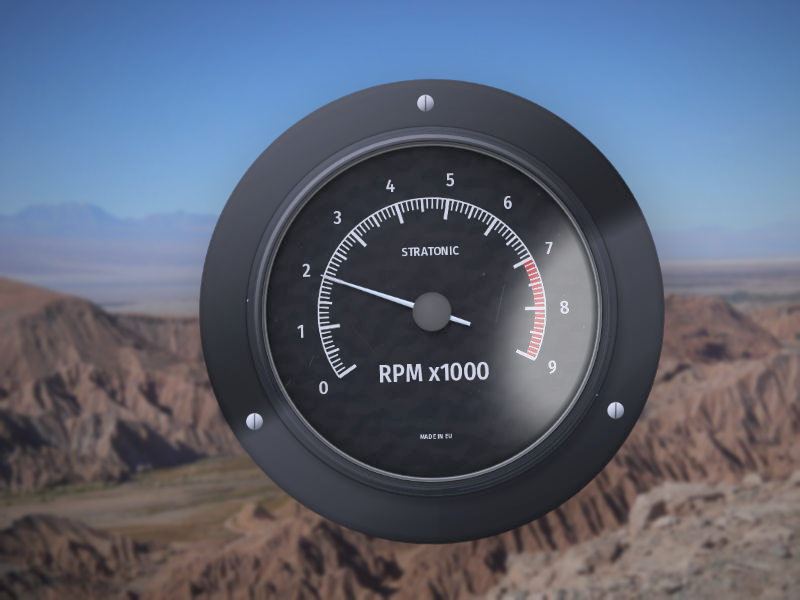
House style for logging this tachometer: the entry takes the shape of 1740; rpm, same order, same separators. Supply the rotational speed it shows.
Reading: 2000; rpm
